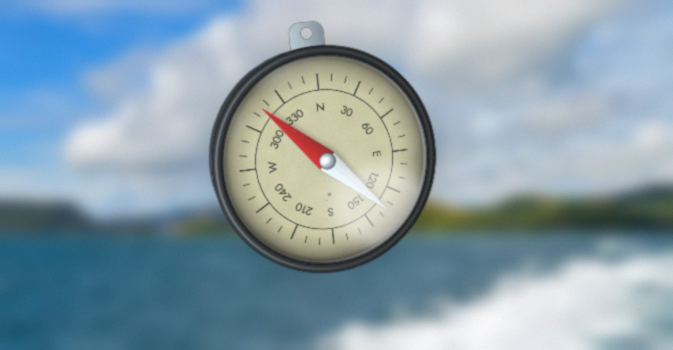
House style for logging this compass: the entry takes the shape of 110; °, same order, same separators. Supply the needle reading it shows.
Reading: 315; °
